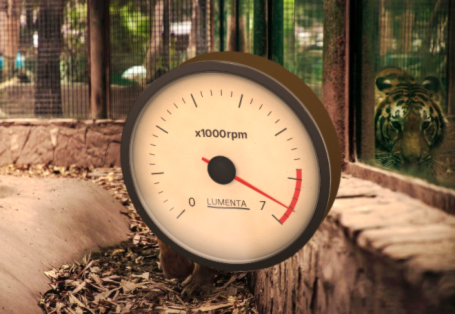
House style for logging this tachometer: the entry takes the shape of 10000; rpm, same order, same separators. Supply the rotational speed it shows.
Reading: 6600; rpm
